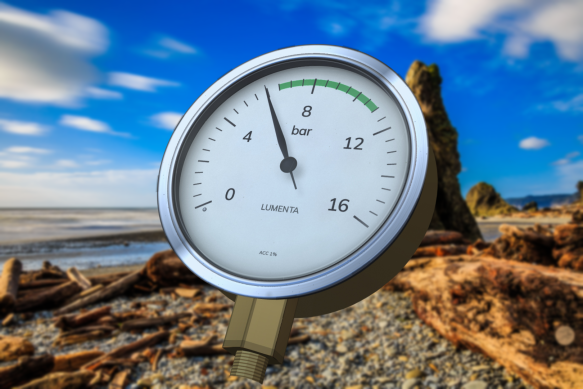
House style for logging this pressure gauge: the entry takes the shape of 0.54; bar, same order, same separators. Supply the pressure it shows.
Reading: 6; bar
